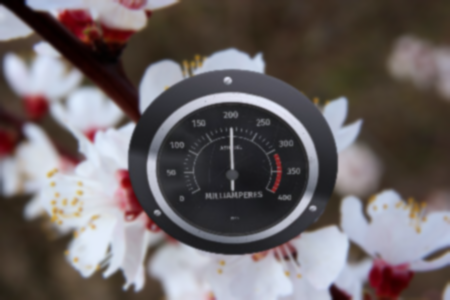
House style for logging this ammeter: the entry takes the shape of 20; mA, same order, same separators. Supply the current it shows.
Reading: 200; mA
